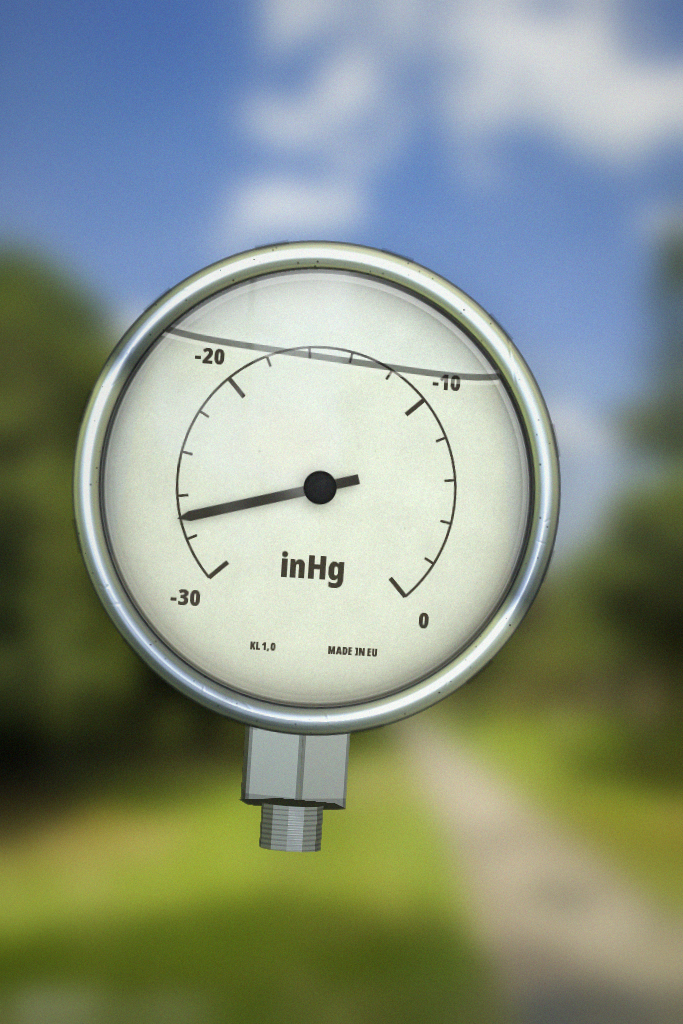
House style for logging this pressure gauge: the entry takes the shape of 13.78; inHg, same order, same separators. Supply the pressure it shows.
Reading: -27; inHg
